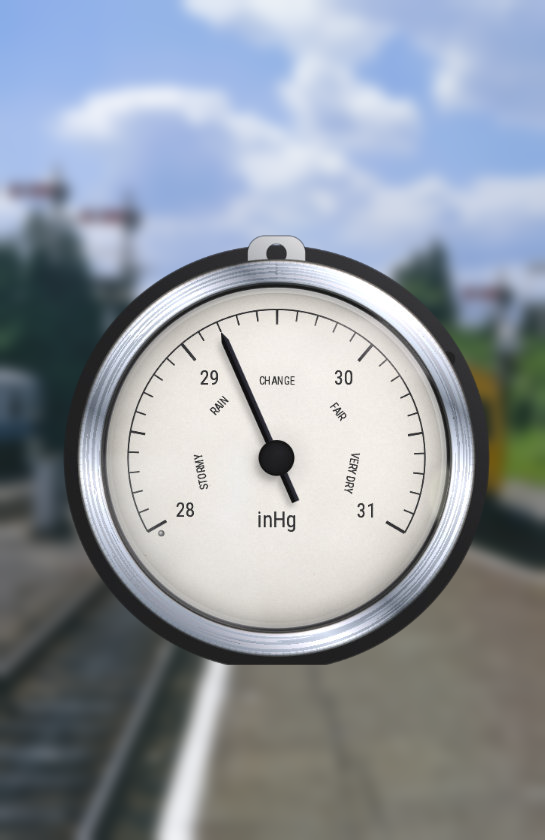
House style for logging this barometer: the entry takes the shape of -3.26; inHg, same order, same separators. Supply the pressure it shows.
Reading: 29.2; inHg
